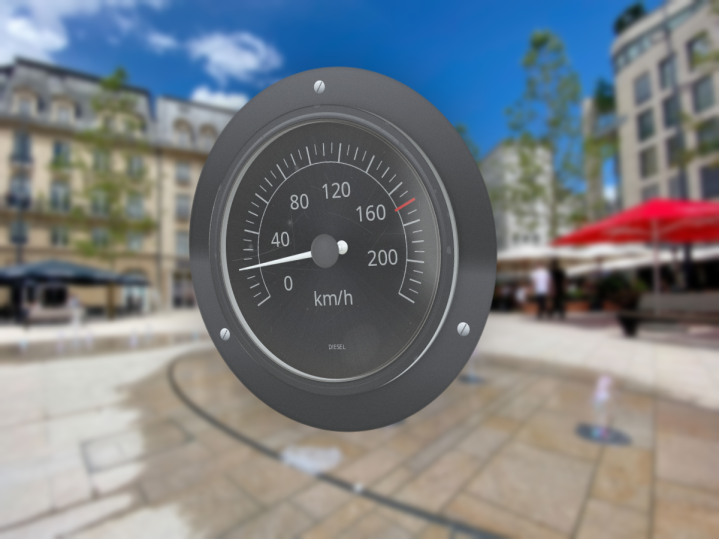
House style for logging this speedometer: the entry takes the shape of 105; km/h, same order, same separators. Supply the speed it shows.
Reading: 20; km/h
